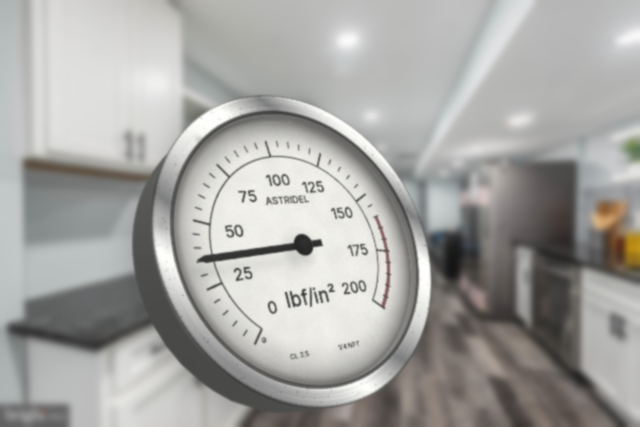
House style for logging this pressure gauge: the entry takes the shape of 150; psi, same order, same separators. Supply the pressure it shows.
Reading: 35; psi
